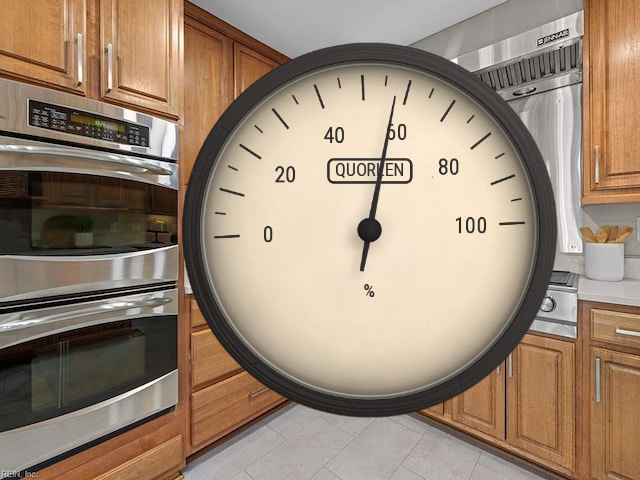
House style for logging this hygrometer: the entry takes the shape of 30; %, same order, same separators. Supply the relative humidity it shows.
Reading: 57.5; %
